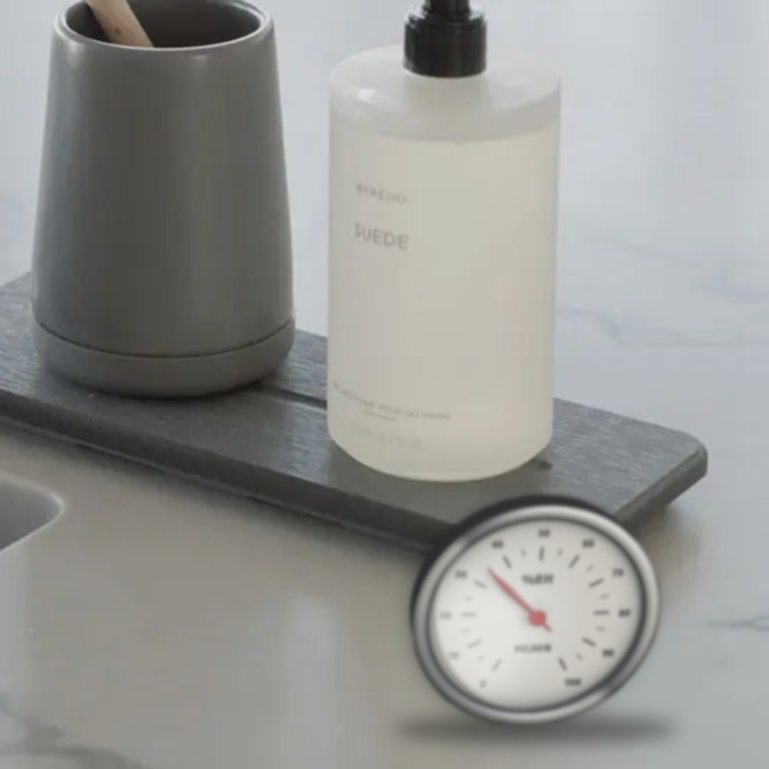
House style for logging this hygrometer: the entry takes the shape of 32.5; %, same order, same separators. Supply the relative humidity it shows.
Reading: 35; %
